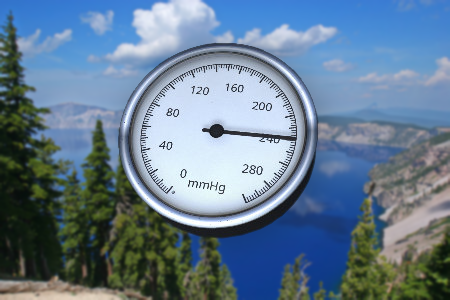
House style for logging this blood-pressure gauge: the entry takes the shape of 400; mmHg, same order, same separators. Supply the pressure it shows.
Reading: 240; mmHg
